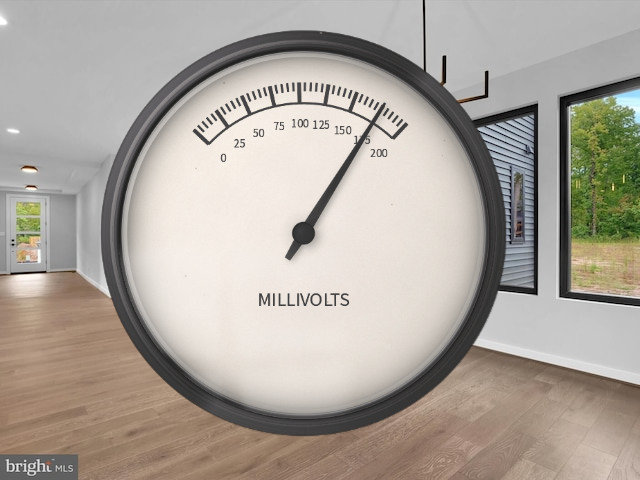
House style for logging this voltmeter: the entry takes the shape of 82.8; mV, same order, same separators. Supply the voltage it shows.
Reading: 175; mV
